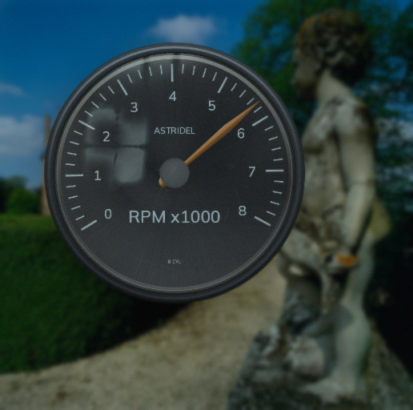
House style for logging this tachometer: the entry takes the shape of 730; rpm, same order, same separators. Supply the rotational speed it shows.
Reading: 5700; rpm
